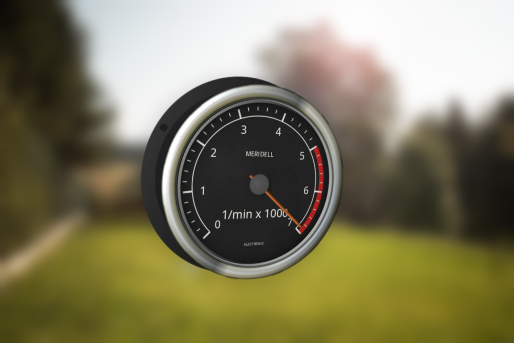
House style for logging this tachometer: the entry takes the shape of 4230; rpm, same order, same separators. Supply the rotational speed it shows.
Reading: 6900; rpm
